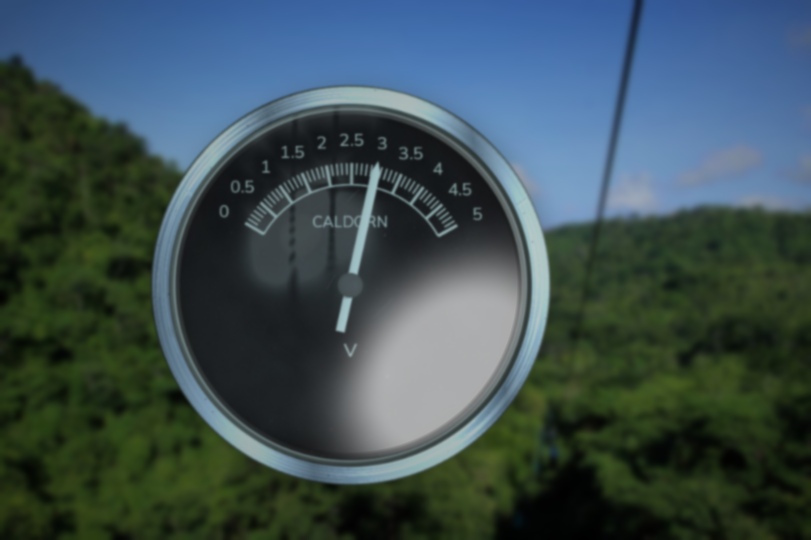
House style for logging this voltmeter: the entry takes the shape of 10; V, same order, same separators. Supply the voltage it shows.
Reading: 3; V
